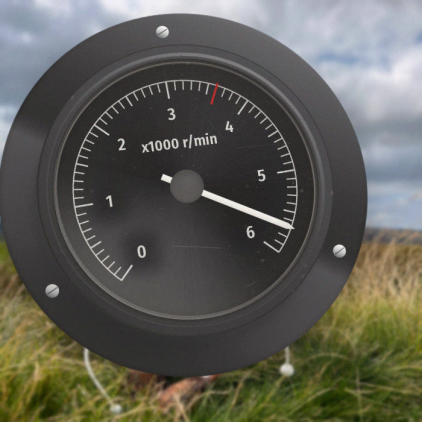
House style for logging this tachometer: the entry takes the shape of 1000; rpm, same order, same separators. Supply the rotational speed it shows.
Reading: 5700; rpm
